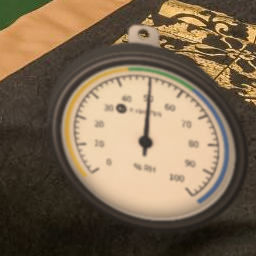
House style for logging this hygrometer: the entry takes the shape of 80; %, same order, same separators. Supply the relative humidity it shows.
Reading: 50; %
